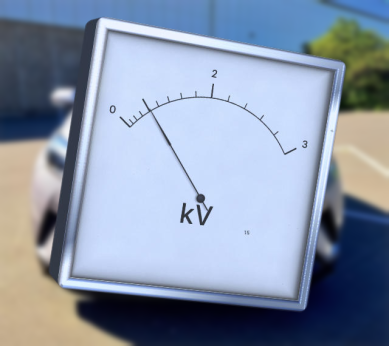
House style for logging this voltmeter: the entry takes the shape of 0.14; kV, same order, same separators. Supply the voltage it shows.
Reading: 1; kV
